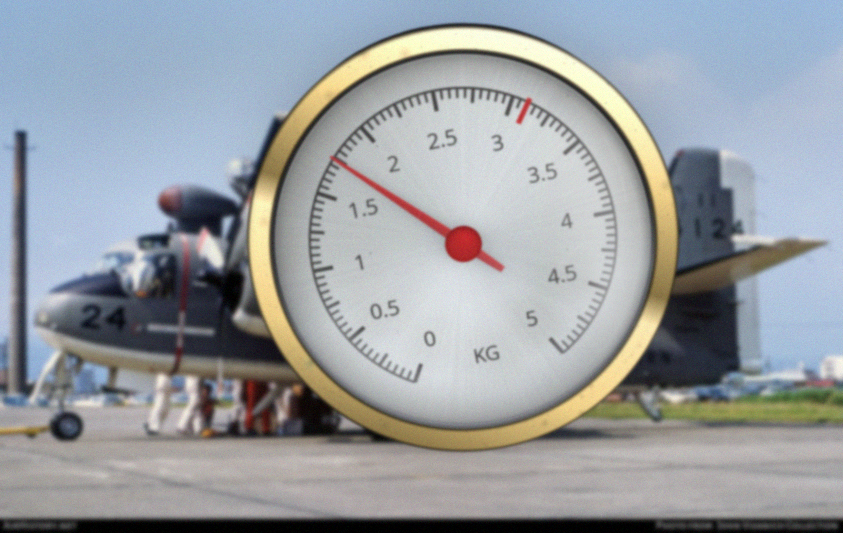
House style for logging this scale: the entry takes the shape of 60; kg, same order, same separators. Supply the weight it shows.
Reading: 1.75; kg
